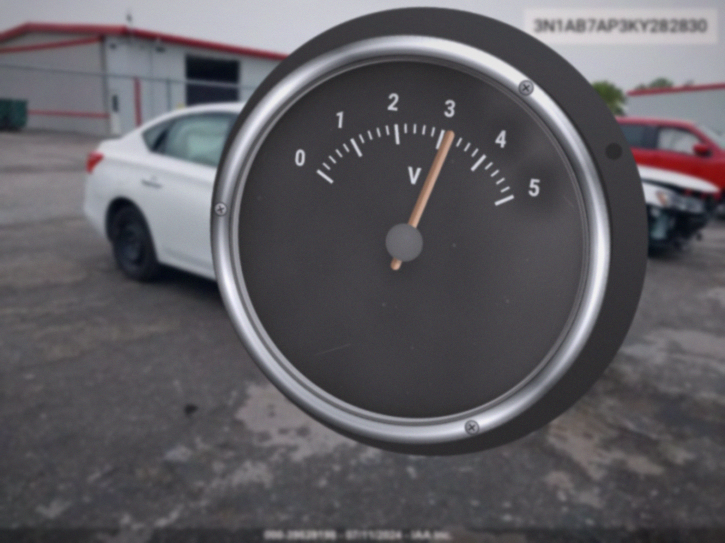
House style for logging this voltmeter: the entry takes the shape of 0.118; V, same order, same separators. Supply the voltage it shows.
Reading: 3.2; V
